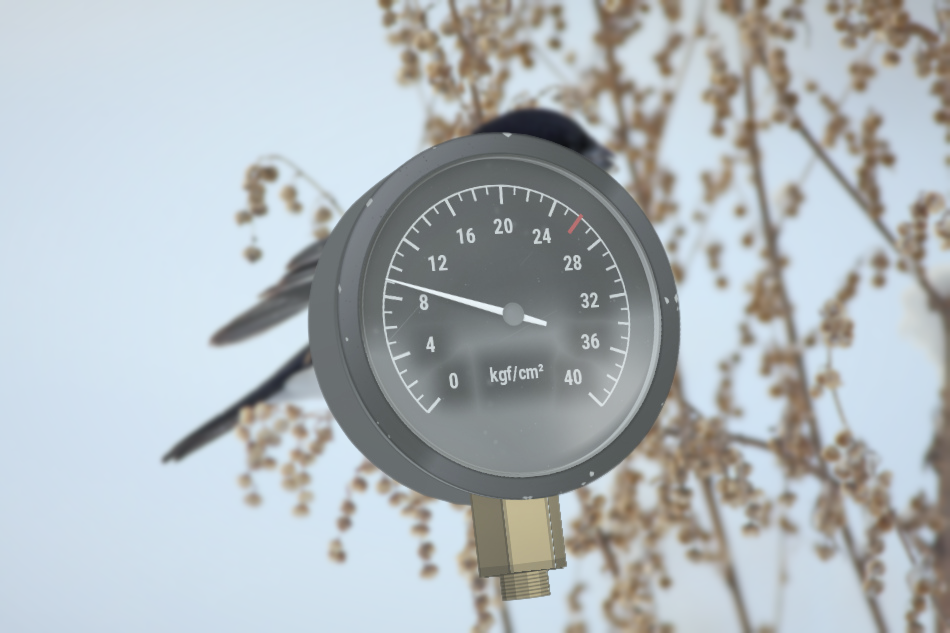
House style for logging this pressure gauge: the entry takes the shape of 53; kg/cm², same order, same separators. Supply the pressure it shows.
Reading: 9; kg/cm²
